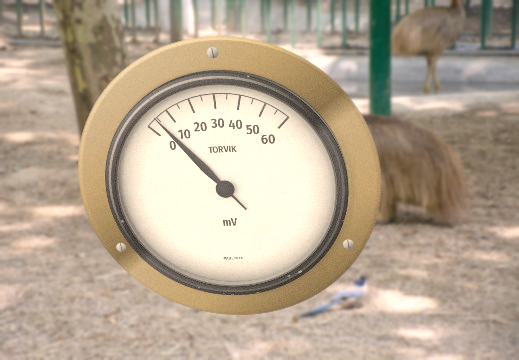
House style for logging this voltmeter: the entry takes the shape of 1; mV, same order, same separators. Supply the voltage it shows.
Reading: 5; mV
